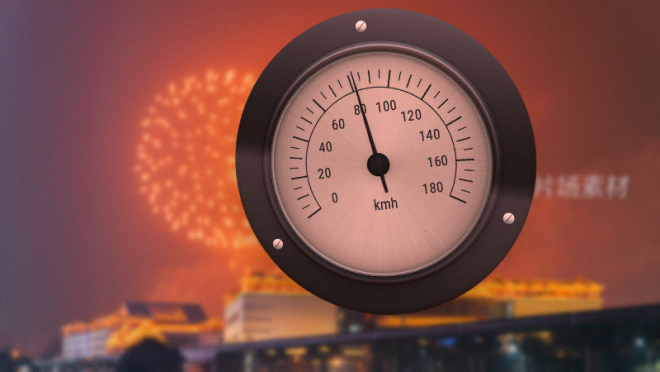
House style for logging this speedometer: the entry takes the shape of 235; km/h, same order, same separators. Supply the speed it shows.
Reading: 82.5; km/h
